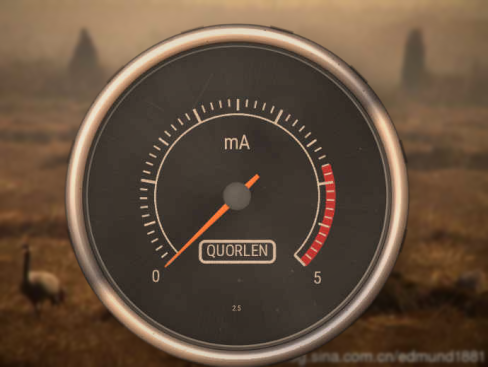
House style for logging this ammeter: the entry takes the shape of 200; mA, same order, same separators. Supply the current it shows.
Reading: 0; mA
